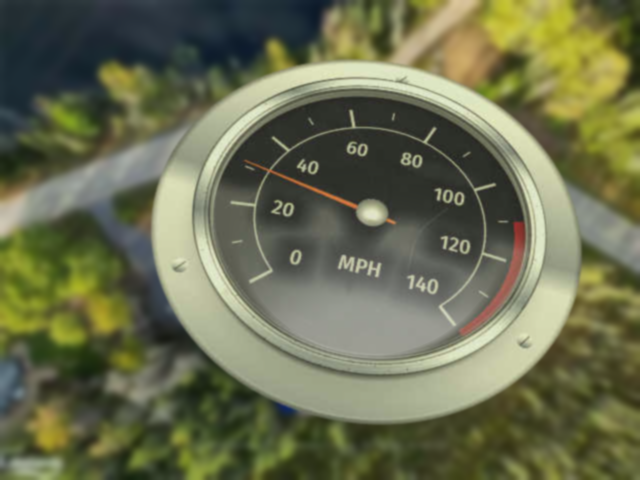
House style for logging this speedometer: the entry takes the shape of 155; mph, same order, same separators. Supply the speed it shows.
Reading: 30; mph
